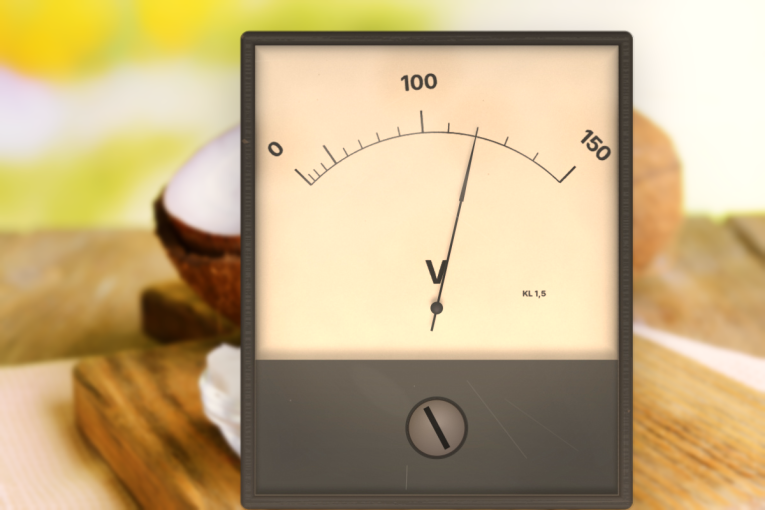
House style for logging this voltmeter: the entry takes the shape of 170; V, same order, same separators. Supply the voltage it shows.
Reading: 120; V
